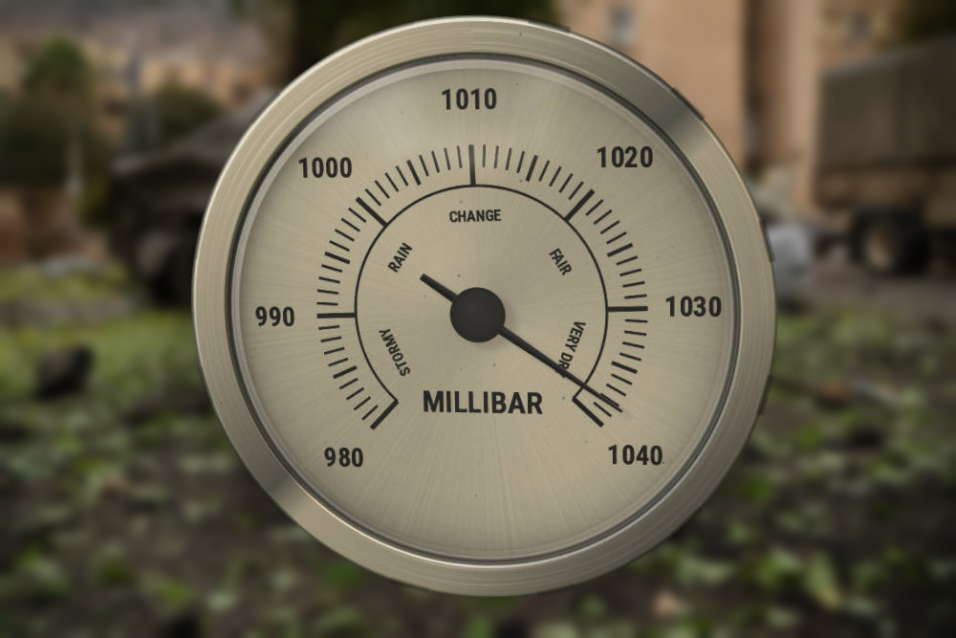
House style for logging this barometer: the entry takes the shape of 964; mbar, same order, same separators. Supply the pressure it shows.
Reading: 1038; mbar
